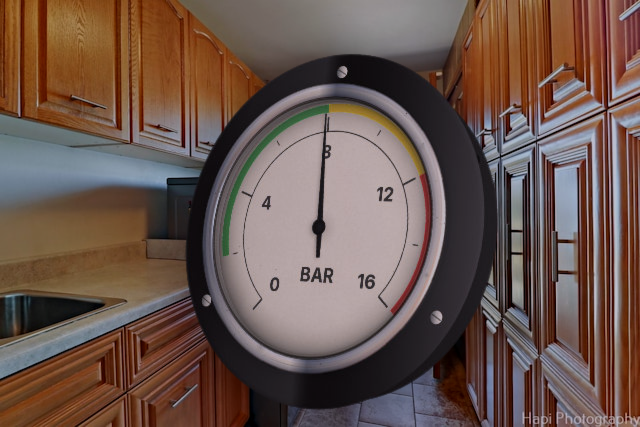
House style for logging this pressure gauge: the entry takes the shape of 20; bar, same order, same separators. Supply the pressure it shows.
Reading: 8; bar
